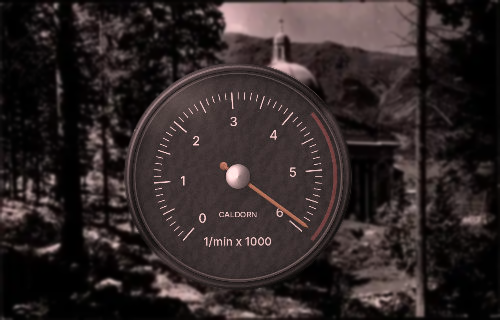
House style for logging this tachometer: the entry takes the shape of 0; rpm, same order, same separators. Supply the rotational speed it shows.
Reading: 5900; rpm
